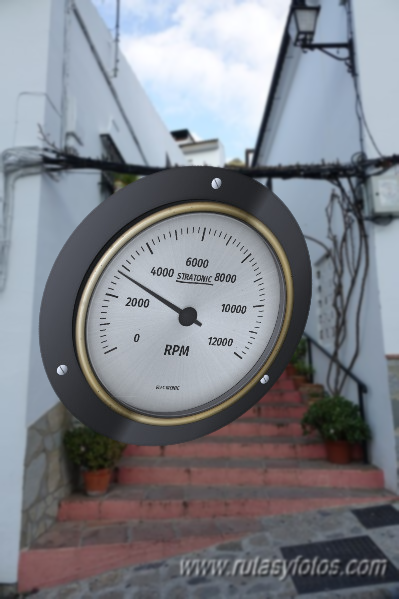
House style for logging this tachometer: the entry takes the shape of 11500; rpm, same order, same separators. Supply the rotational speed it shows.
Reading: 2800; rpm
